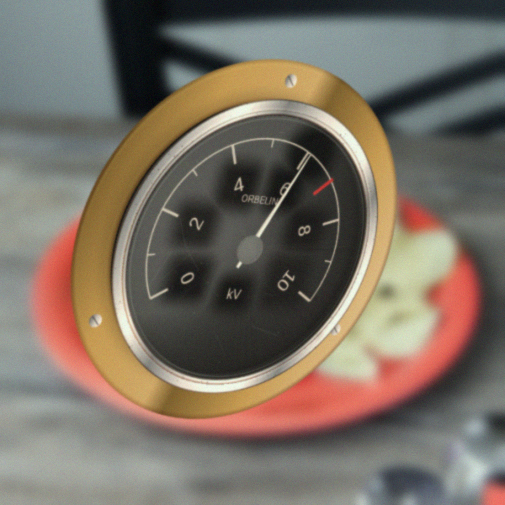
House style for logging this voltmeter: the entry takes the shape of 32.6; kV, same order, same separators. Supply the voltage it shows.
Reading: 6; kV
